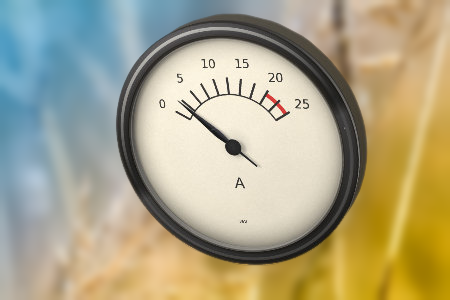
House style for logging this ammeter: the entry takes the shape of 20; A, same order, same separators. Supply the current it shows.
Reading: 2.5; A
